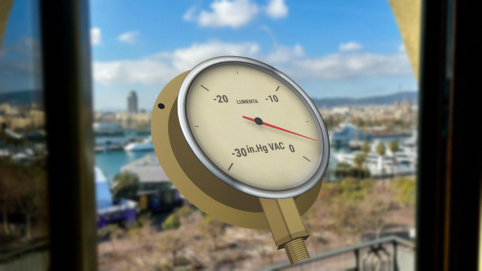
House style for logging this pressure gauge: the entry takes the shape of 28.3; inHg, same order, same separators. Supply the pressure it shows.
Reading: -2.5; inHg
